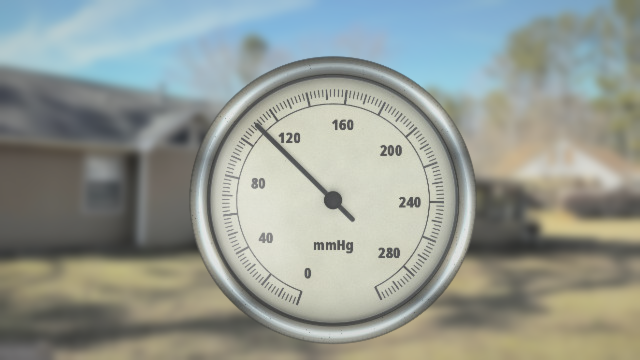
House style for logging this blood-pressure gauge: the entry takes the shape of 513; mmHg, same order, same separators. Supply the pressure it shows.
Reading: 110; mmHg
